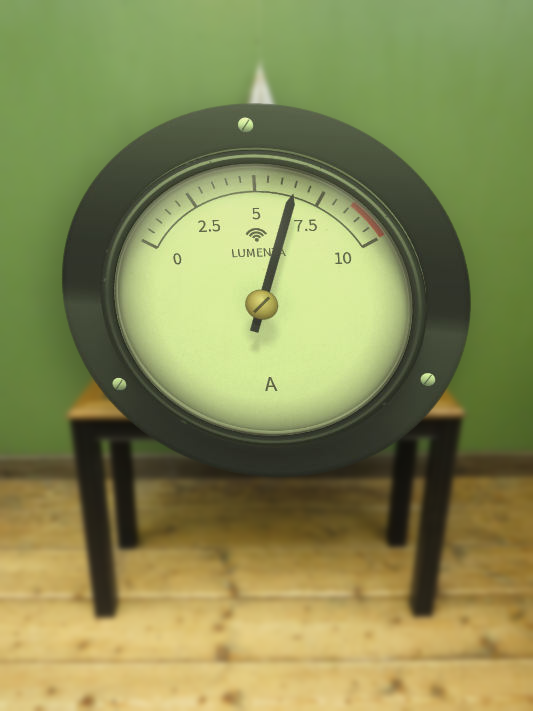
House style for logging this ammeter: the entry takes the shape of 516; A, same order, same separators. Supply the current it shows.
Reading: 6.5; A
